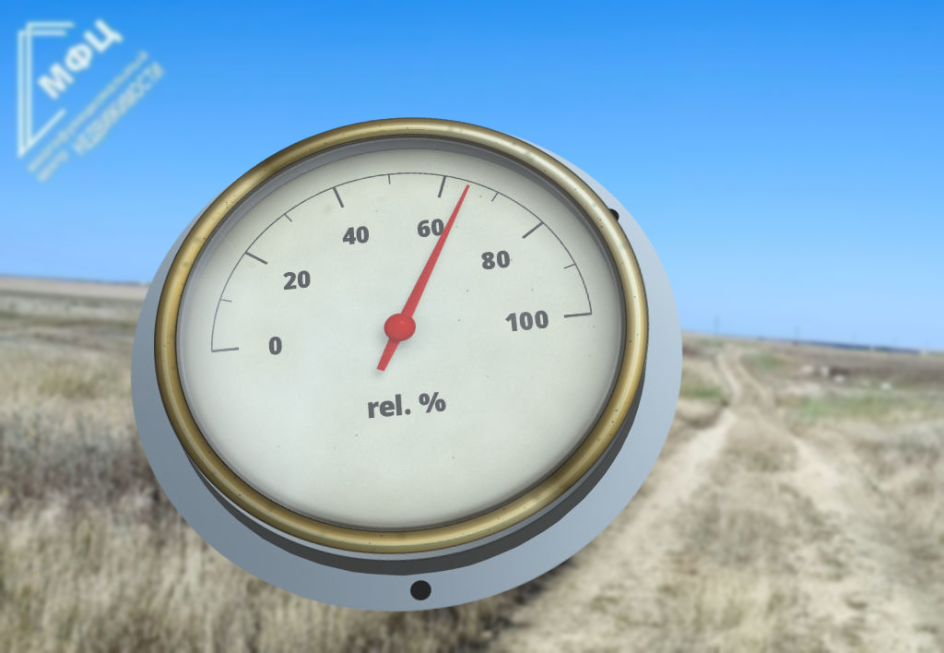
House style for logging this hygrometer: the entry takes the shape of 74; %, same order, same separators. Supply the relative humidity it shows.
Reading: 65; %
